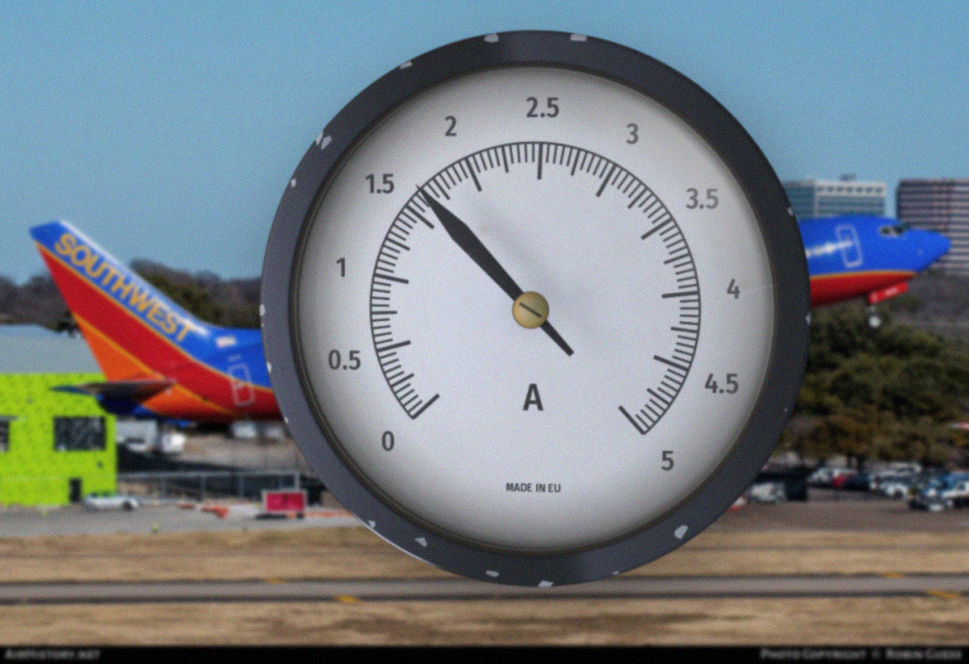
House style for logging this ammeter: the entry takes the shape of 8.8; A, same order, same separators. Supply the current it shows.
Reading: 1.65; A
